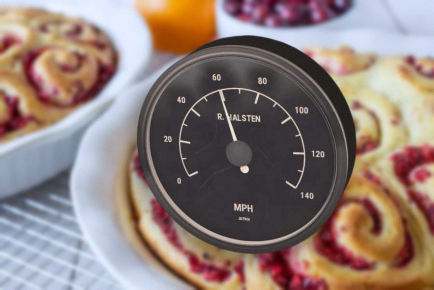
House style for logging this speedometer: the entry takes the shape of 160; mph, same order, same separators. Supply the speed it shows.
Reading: 60; mph
